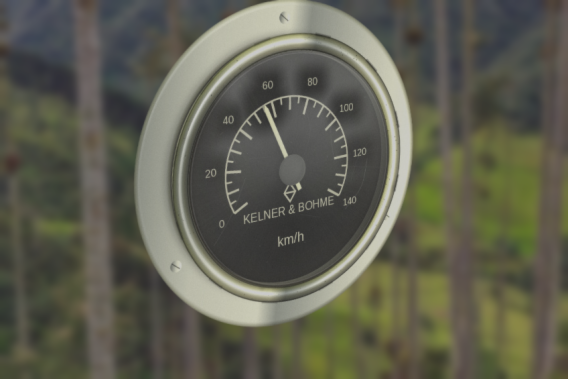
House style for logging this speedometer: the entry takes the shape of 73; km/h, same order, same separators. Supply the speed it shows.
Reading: 55; km/h
